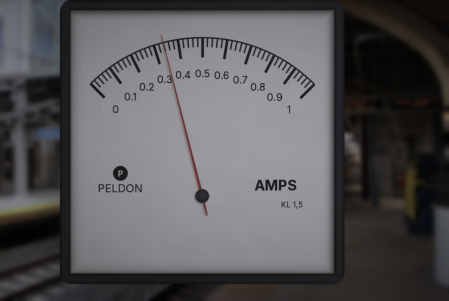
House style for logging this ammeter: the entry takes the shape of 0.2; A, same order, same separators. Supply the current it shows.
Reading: 0.34; A
